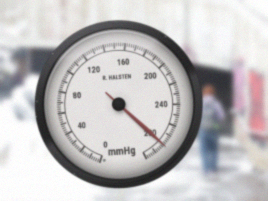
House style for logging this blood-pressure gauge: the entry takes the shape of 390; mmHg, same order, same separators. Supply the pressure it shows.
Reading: 280; mmHg
